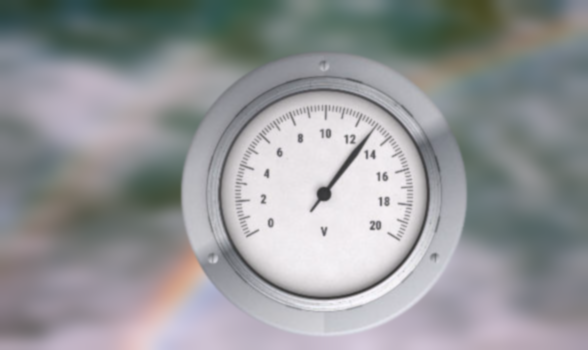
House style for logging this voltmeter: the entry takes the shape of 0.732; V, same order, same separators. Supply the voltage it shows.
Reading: 13; V
